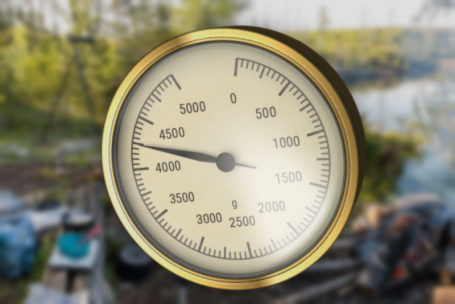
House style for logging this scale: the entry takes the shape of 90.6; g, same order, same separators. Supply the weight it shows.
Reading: 4250; g
